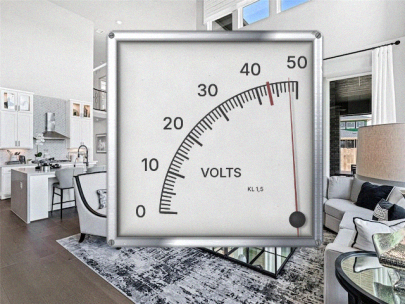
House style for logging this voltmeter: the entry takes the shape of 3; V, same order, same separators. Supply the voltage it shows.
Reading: 48; V
